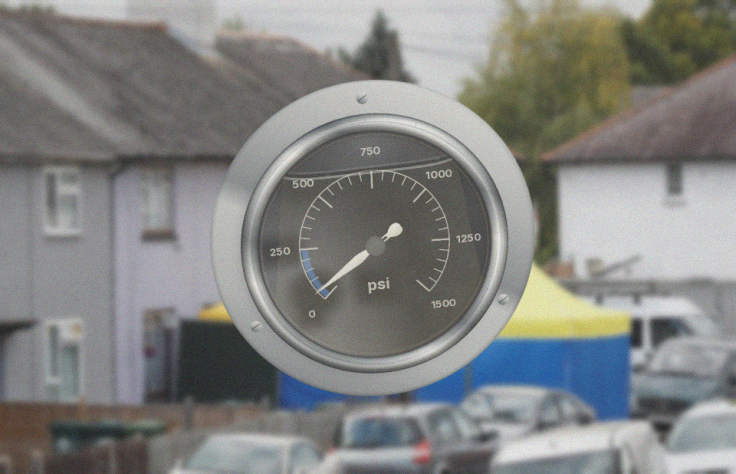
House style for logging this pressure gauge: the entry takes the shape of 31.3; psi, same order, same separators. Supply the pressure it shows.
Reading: 50; psi
